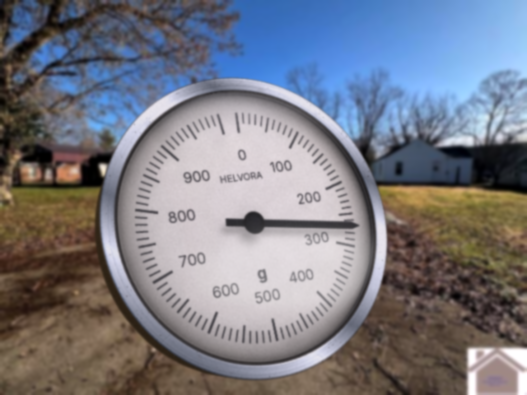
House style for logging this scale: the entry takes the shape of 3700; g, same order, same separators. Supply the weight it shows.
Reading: 270; g
